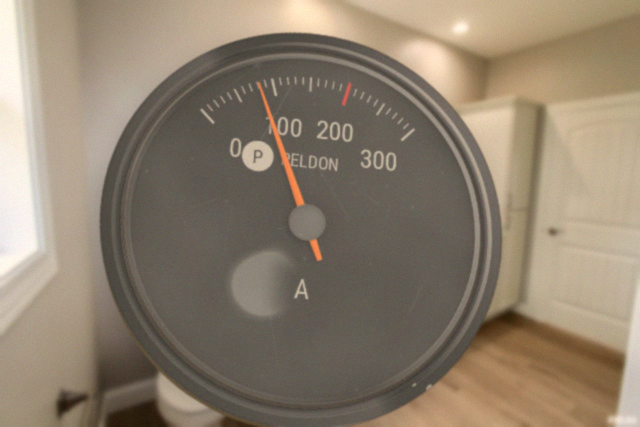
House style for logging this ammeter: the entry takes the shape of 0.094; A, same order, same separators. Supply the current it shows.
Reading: 80; A
